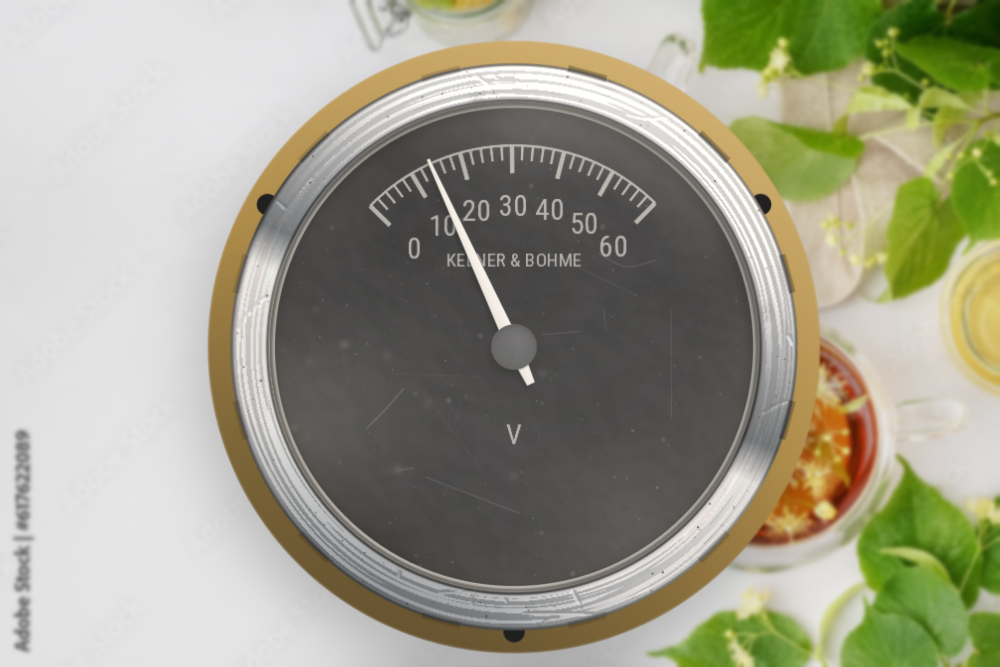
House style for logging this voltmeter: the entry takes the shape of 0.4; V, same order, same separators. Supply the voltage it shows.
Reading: 14; V
